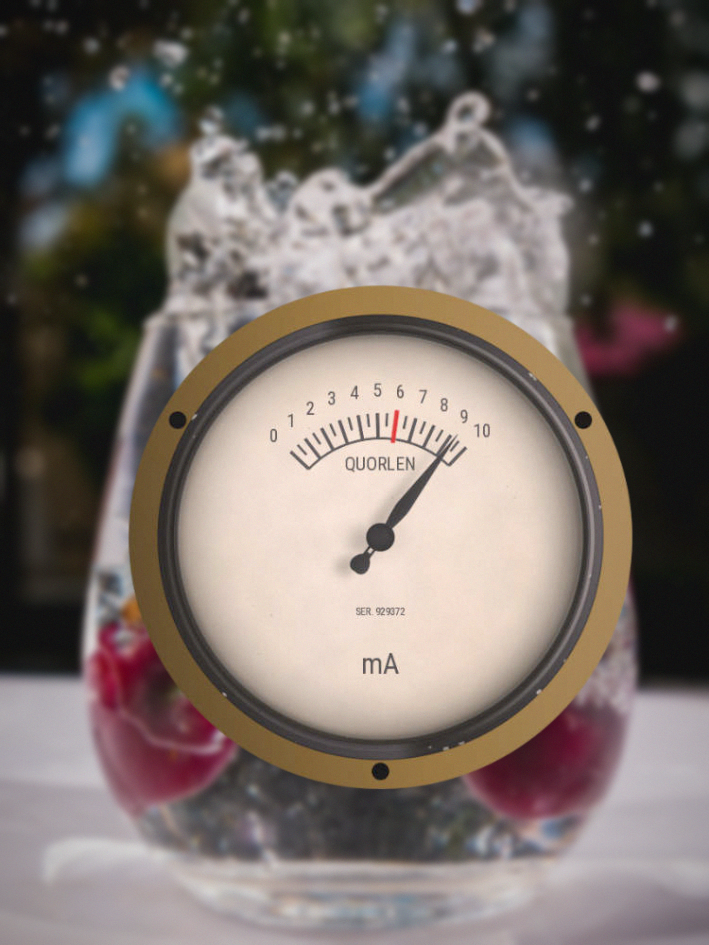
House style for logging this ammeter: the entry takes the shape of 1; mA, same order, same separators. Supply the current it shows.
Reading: 9.25; mA
